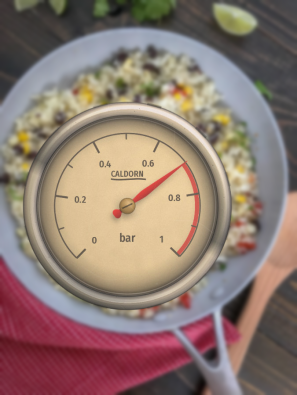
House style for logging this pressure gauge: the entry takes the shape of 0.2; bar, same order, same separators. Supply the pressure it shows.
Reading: 0.7; bar
